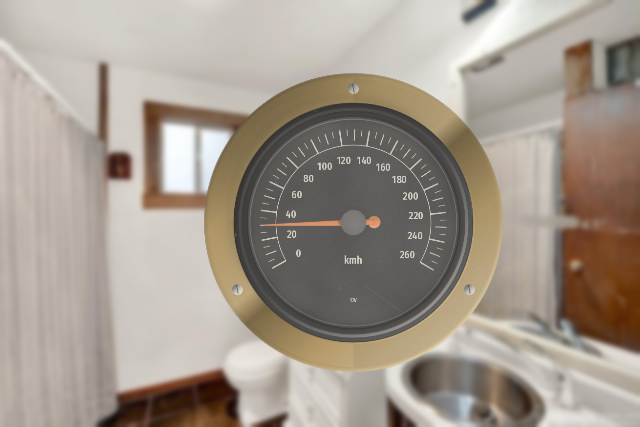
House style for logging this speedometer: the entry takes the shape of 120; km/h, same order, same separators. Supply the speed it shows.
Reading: 30; km/h
